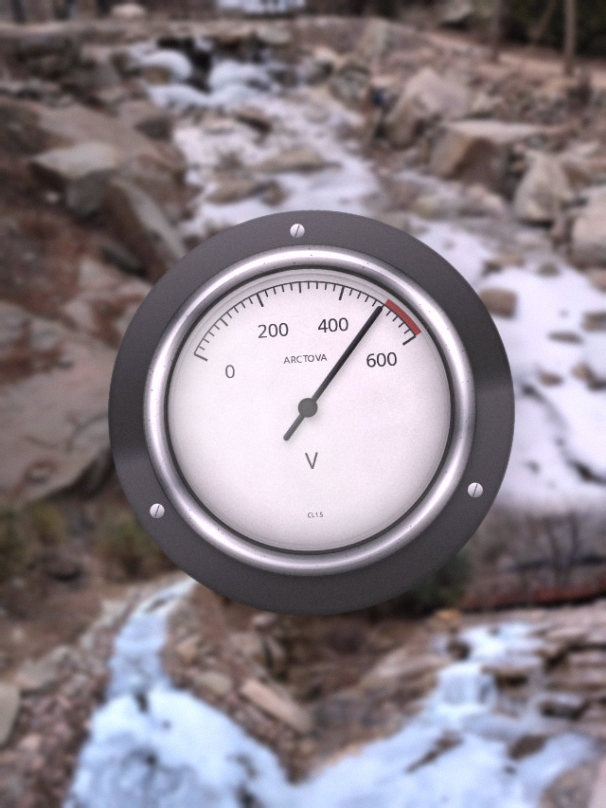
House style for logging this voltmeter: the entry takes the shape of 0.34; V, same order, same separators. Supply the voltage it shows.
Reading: 500; V
